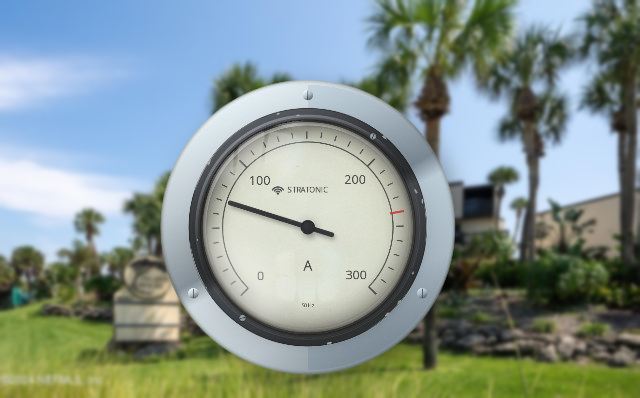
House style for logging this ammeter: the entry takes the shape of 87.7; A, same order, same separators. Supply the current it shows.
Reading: 70; A
